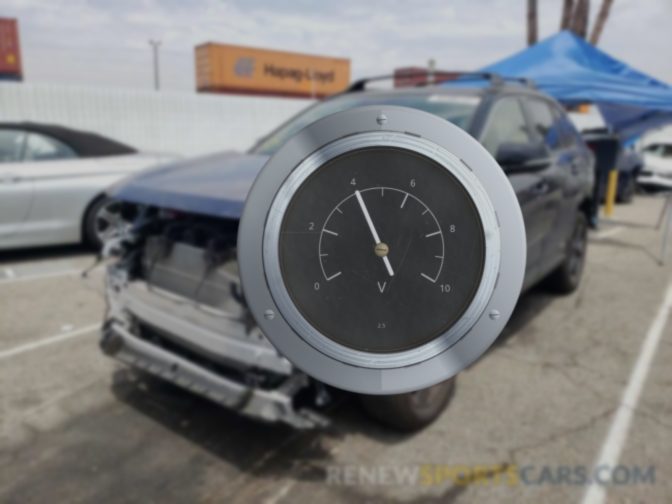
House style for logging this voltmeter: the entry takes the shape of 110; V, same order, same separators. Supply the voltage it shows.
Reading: 4; V
